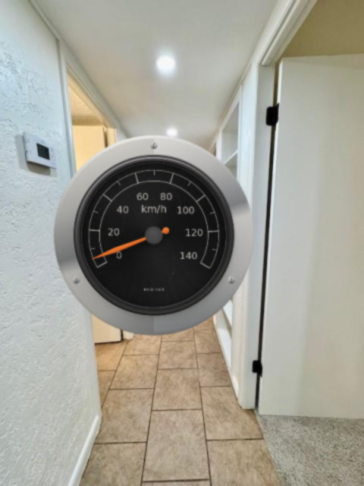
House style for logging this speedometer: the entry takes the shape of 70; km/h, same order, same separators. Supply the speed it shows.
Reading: 5; km/h
